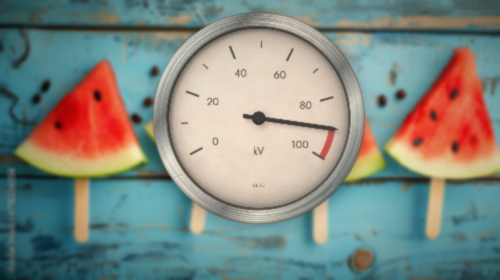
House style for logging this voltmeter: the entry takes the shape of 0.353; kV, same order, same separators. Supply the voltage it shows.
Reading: 90; kV
